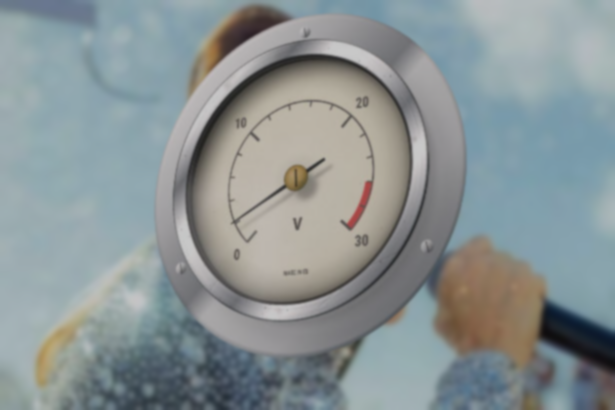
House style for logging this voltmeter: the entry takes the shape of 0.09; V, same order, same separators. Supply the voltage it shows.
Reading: 2; V
